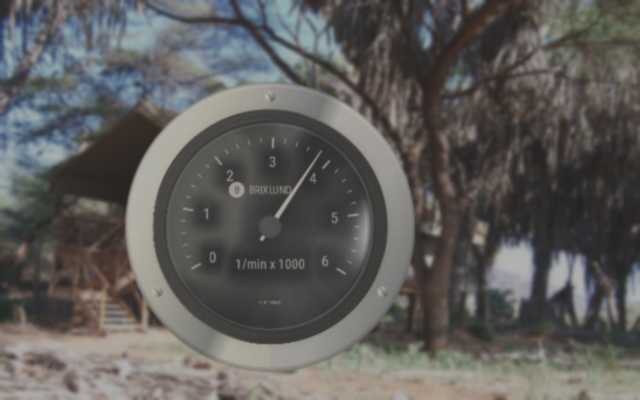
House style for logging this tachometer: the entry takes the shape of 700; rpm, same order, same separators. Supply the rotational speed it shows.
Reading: 3800; rpm
